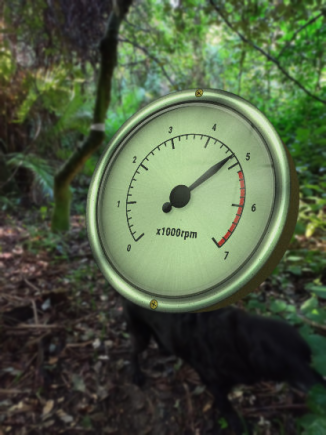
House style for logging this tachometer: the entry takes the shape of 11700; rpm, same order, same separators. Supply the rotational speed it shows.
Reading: 4800; rpm
